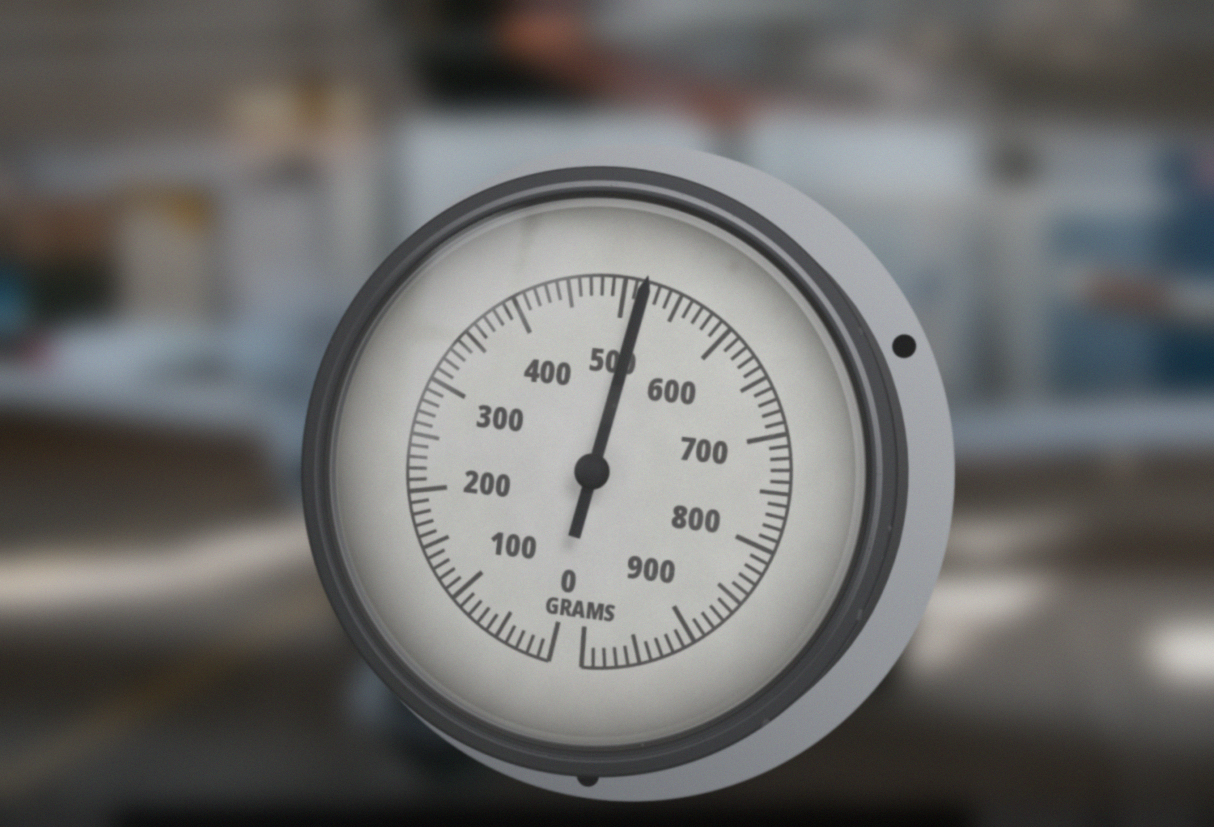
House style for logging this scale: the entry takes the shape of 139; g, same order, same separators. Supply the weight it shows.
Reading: 520; g
